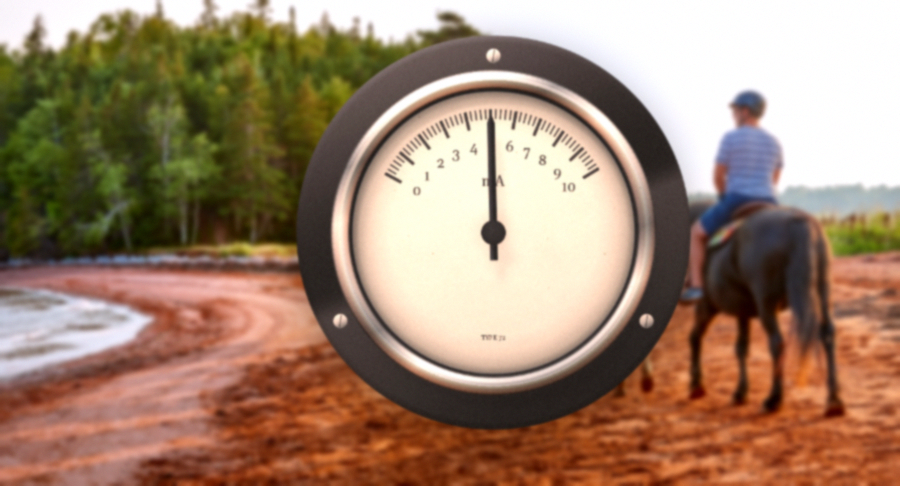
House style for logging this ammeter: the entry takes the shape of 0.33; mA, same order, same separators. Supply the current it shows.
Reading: 5; mA
